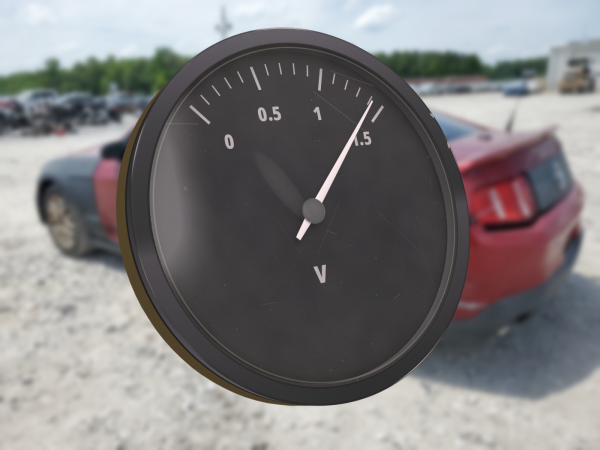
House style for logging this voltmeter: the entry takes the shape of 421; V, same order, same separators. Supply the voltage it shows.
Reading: 1.4; V
